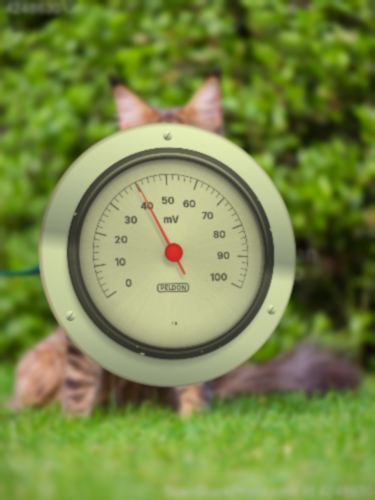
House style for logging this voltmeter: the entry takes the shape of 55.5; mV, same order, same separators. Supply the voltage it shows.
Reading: 40; mV
